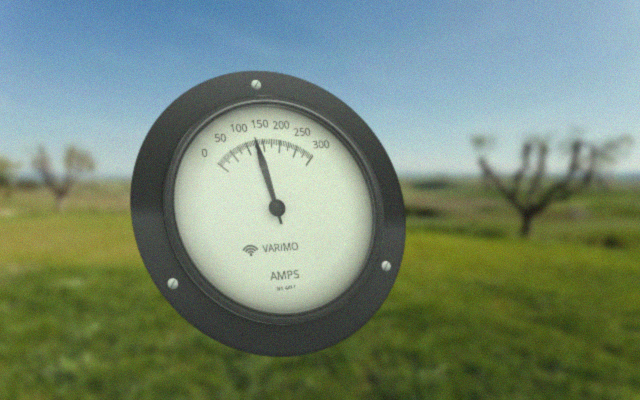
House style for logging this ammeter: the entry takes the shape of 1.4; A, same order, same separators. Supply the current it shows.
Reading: 125; A
